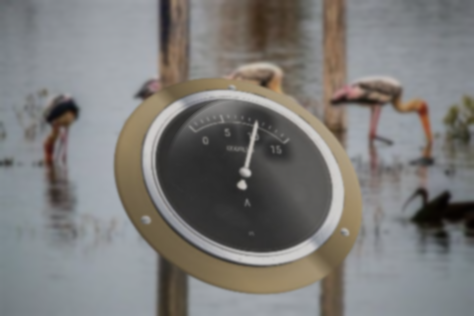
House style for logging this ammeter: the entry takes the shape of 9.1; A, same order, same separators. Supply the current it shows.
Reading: 10; A
